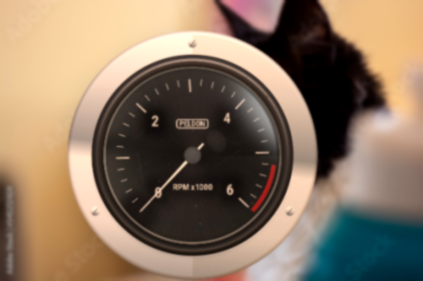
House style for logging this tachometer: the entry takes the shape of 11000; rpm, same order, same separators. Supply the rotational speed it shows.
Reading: 0; rpm
